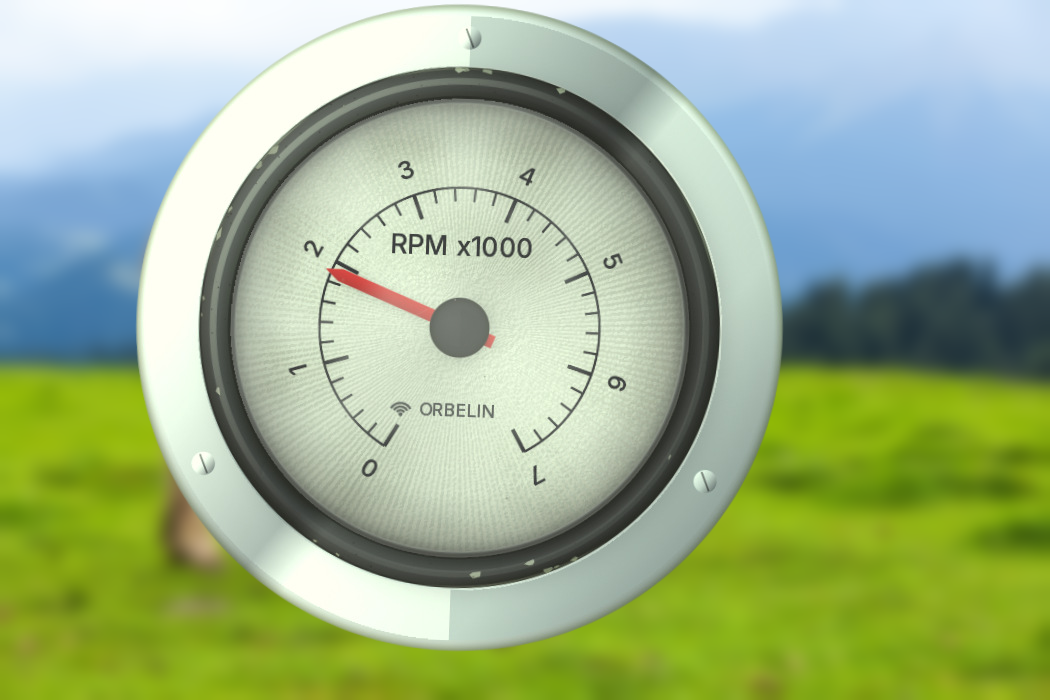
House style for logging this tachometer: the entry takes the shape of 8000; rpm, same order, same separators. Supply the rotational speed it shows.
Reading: 1900; rpm
